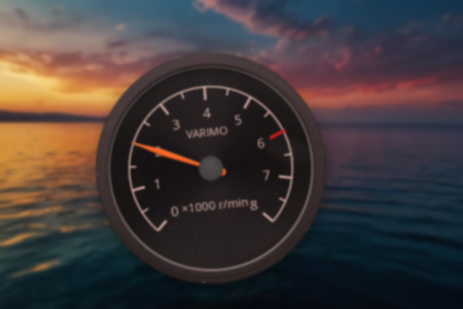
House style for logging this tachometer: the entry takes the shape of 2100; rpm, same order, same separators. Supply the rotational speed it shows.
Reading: 2000; rpm
